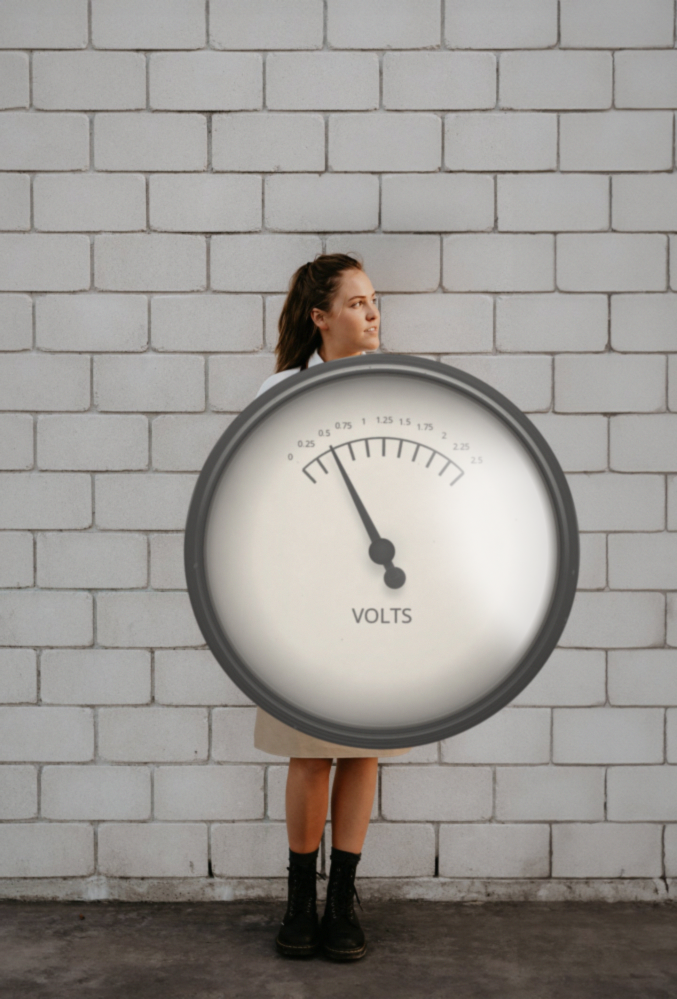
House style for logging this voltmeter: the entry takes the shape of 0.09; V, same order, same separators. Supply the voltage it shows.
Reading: 0.5; V
